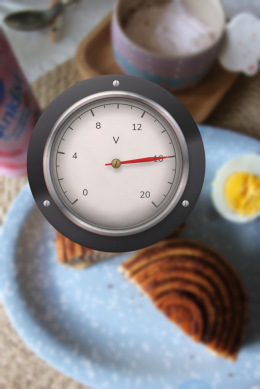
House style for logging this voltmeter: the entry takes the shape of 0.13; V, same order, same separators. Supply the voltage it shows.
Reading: 16; V
